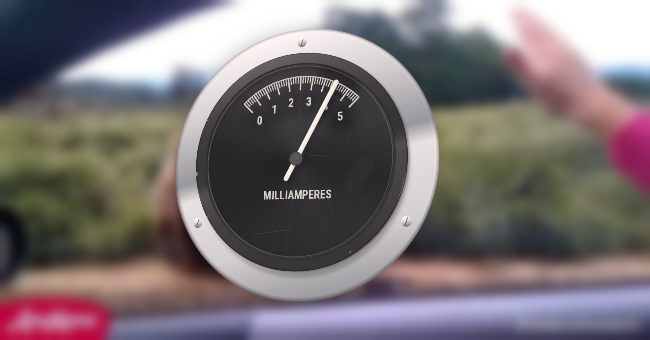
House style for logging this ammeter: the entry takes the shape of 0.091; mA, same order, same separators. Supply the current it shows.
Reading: 4; mA
